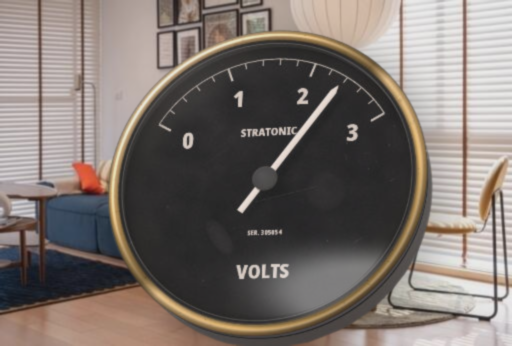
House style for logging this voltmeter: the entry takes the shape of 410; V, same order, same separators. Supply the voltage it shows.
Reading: 2.4; V
